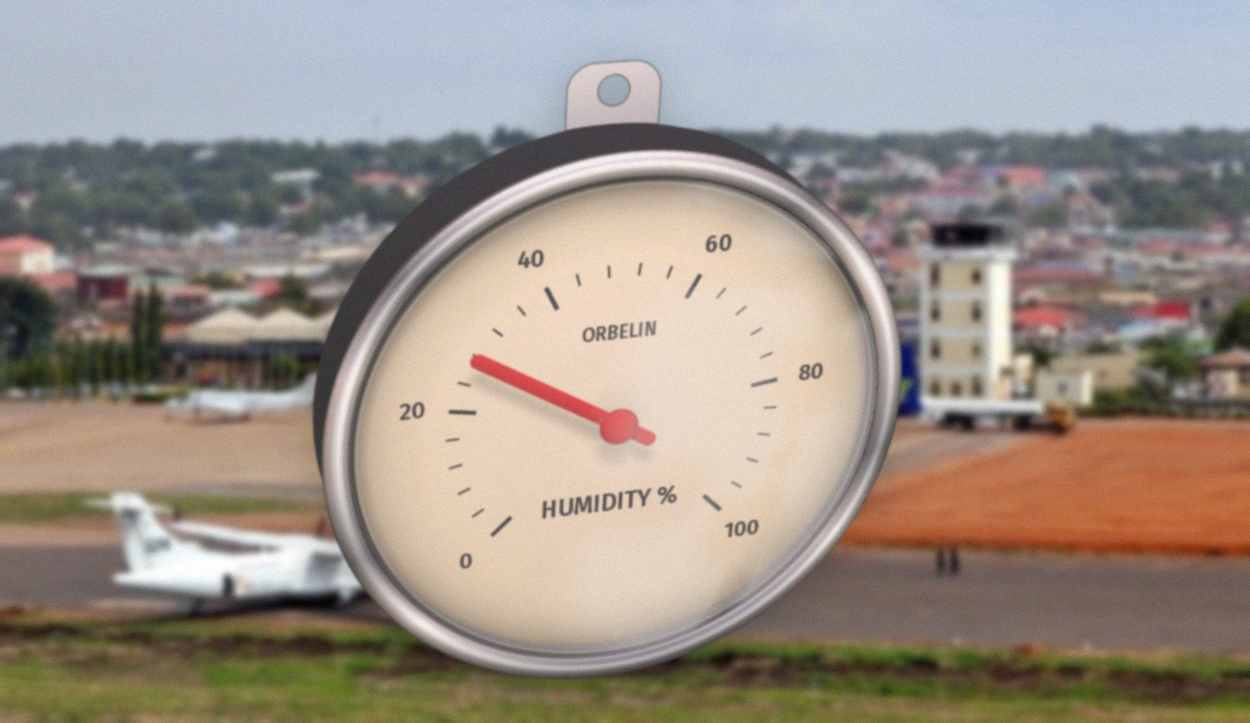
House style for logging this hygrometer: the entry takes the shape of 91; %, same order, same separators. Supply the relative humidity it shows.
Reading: 28; %
